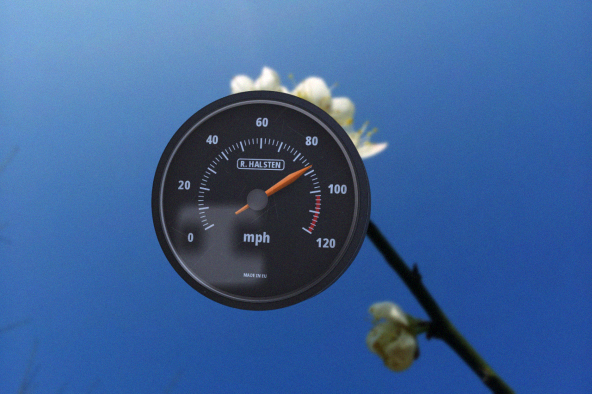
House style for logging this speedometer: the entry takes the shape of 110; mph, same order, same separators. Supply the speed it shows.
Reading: 88; mph
